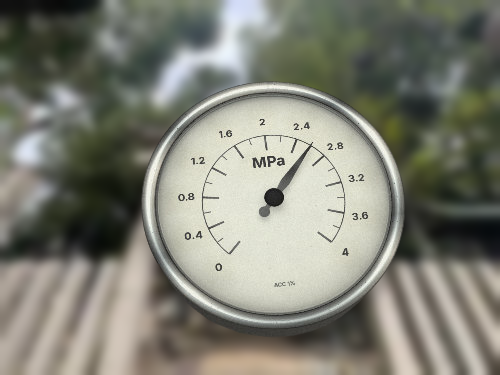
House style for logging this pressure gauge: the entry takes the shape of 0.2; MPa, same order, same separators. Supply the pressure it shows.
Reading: 2.6; MPa
